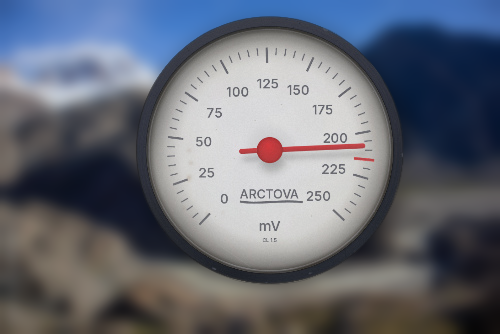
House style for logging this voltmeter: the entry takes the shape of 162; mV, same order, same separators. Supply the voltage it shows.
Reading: 207.5; mV
